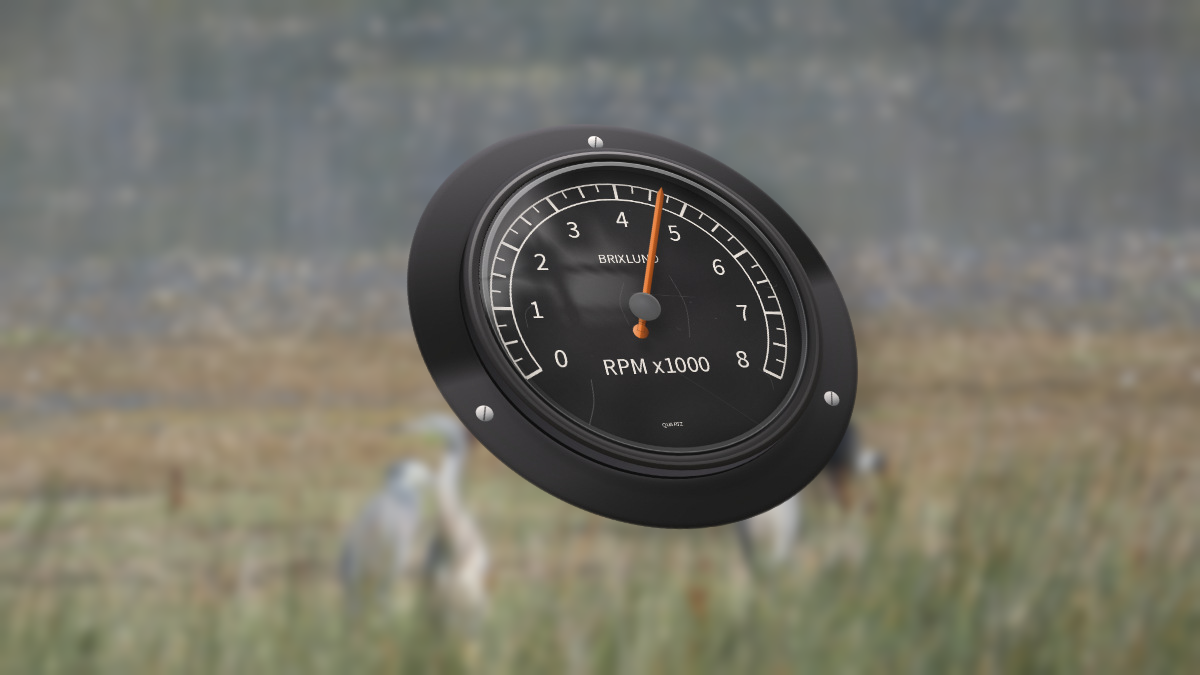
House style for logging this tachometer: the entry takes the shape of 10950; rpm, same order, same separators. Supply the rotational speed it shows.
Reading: 4625; rpm
